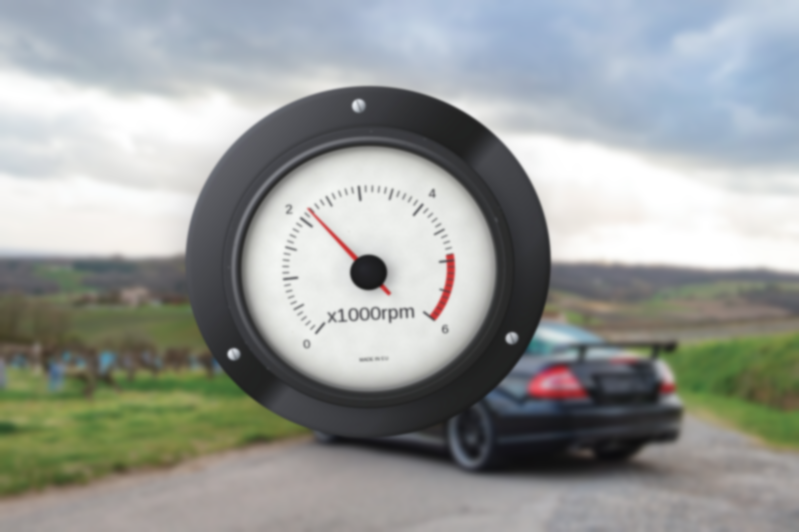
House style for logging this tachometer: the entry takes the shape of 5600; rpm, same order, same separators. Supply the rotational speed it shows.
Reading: 2200; rpm
